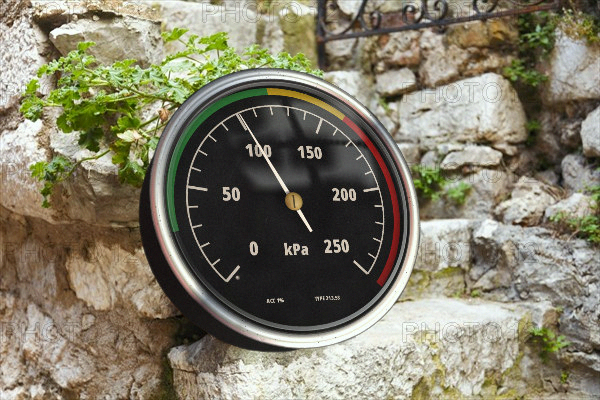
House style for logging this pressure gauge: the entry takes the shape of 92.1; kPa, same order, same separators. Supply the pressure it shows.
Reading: 100; kPa
